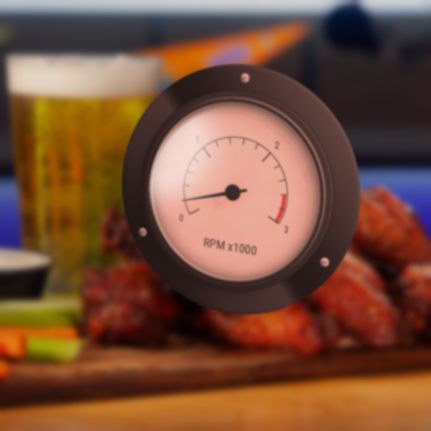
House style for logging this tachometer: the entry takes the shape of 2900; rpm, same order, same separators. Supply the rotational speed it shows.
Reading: 200; rpm
